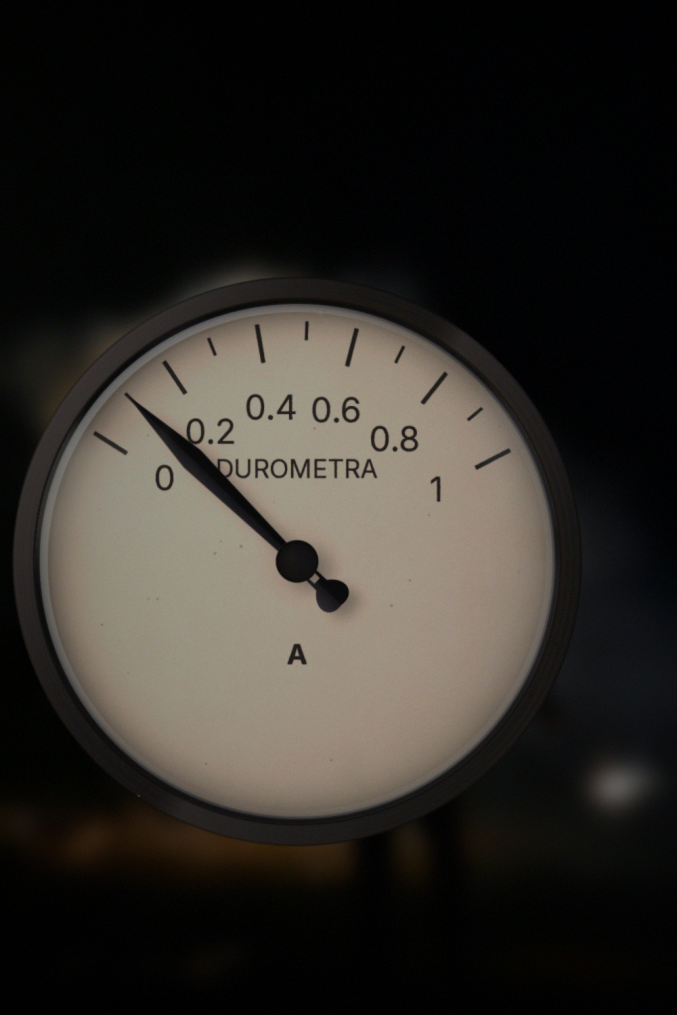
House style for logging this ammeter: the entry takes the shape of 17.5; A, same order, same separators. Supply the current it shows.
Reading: 0.1; A
